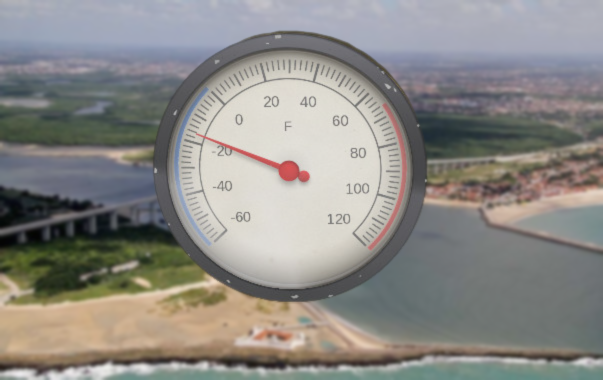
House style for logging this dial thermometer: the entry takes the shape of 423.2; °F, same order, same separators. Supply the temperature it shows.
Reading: -16; °F
